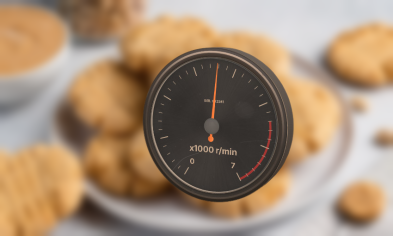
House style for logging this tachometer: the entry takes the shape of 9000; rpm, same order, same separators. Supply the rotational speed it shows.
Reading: 3600; rpm
